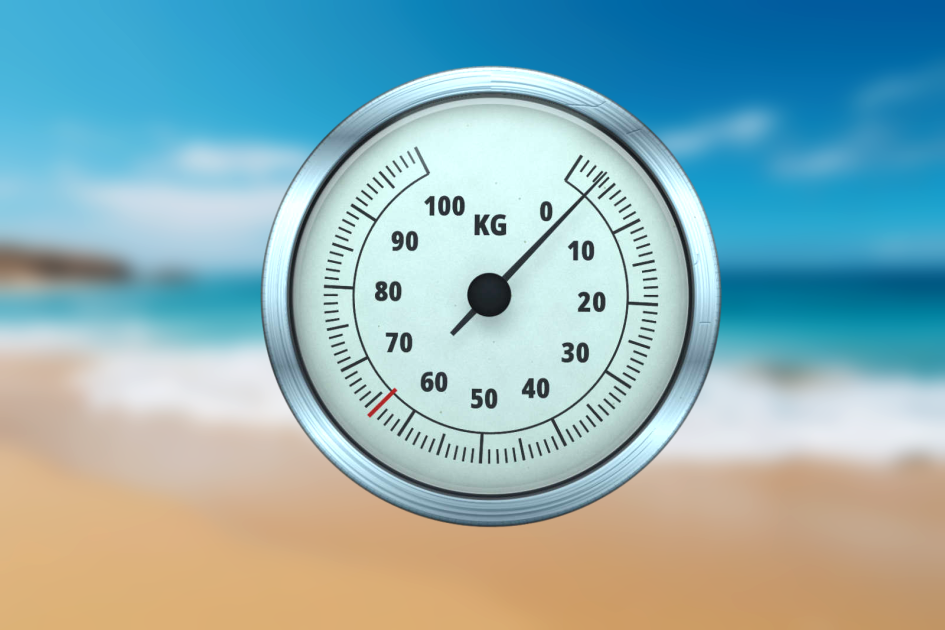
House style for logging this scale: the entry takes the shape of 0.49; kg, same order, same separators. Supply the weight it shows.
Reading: 3.5; kg
